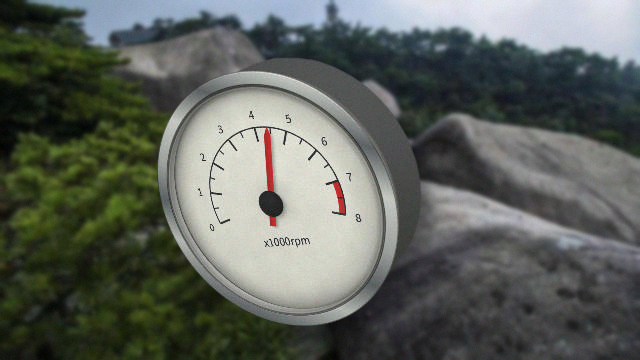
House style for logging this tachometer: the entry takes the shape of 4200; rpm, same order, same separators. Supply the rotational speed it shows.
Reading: 4500; rpm
